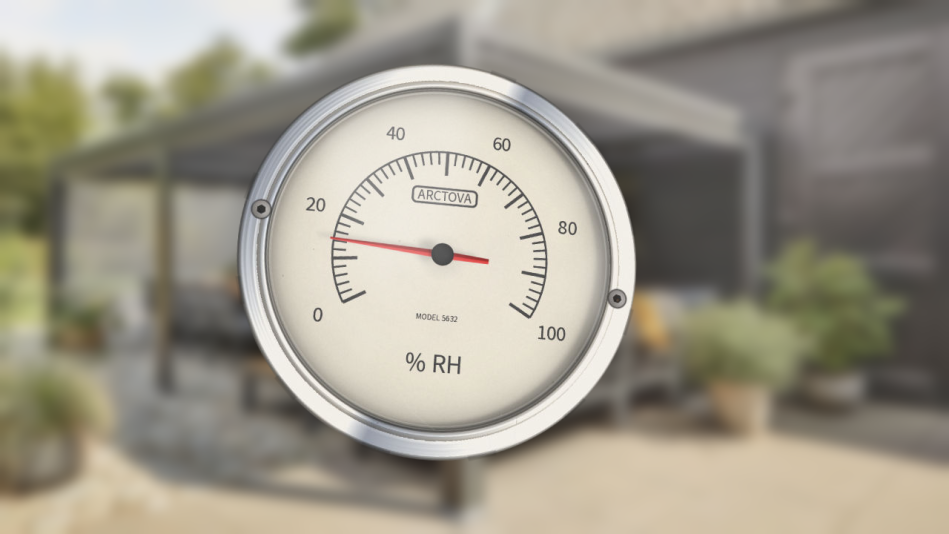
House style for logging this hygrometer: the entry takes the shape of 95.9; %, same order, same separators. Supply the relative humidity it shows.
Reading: 14; %
